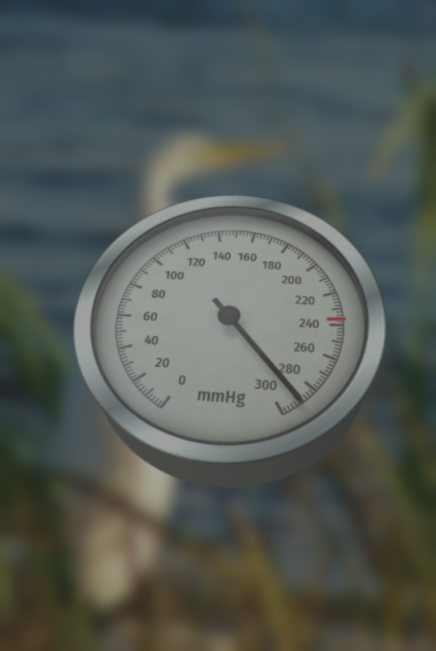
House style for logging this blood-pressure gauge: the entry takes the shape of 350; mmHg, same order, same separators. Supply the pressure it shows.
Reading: 290; mmHg
